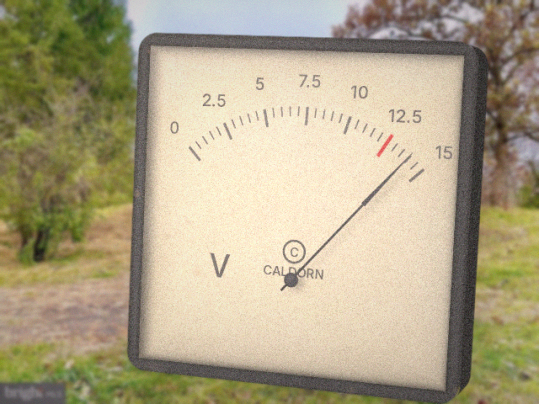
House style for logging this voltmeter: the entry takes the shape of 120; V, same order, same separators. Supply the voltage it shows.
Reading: 14; V
